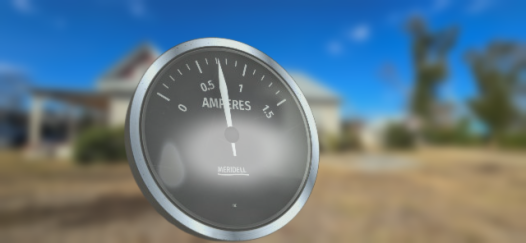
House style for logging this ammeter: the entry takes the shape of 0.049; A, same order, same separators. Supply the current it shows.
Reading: 0.7; A
